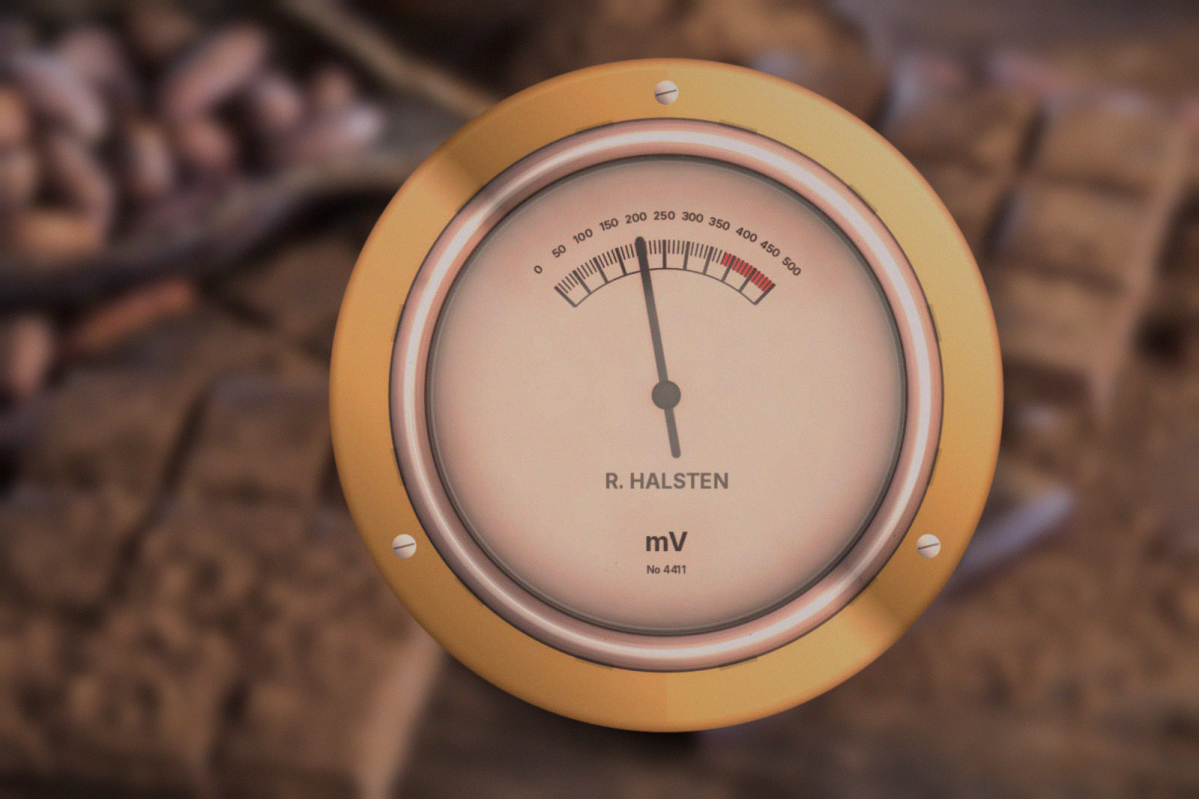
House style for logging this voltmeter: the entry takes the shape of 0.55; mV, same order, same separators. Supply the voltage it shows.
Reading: 200; mV
